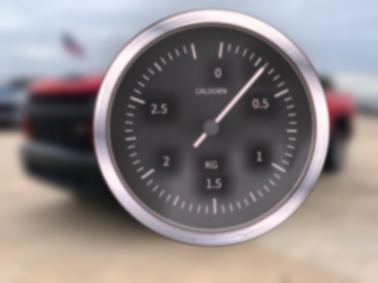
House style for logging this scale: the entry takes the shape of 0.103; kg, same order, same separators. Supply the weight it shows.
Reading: 0.3; kg
